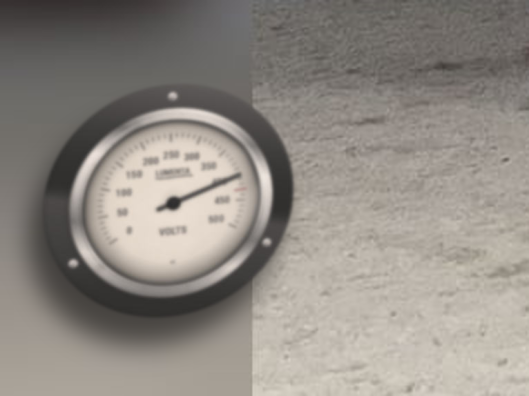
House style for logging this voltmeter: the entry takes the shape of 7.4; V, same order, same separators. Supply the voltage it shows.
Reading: 400; V
